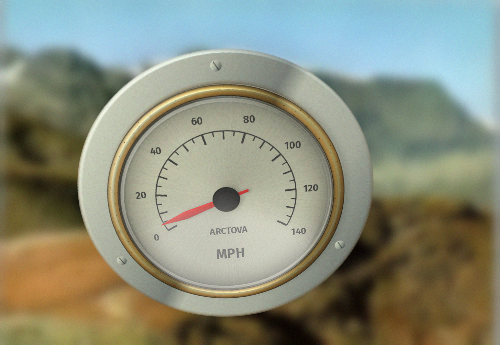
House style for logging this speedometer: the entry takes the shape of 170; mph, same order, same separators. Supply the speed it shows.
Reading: 5; mph
